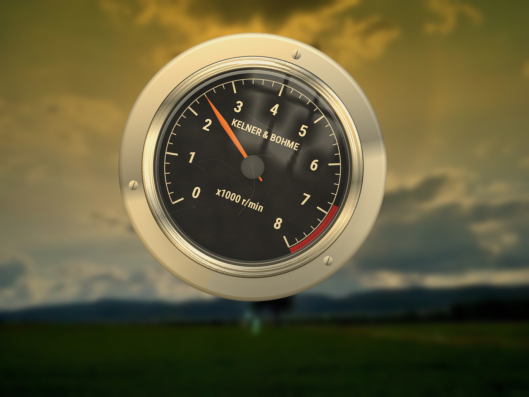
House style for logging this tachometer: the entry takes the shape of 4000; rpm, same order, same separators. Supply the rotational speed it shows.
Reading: 2400; rpm
